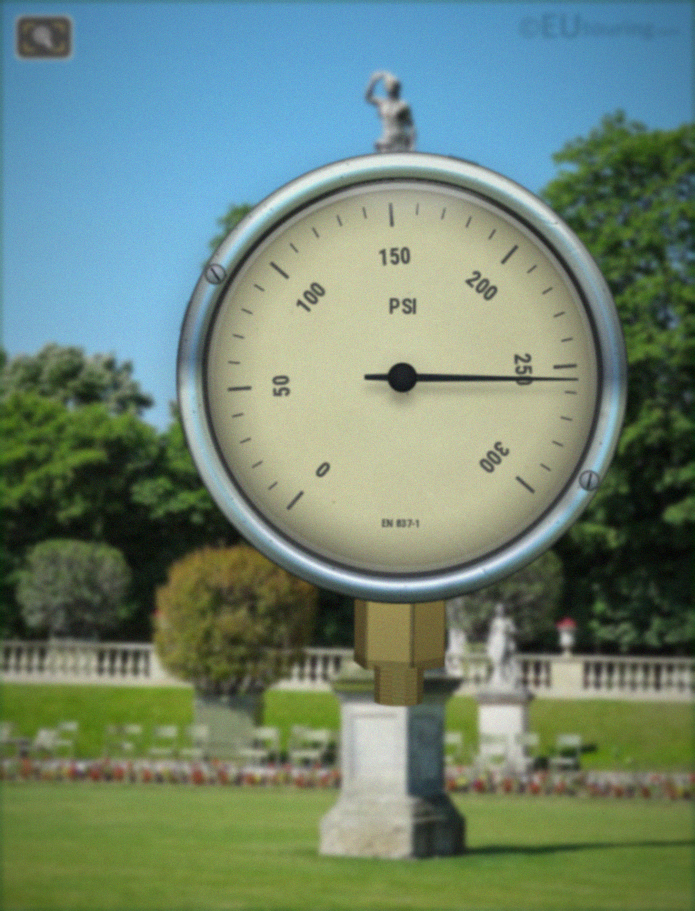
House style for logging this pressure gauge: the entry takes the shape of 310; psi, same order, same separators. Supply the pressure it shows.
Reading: 255; psi
